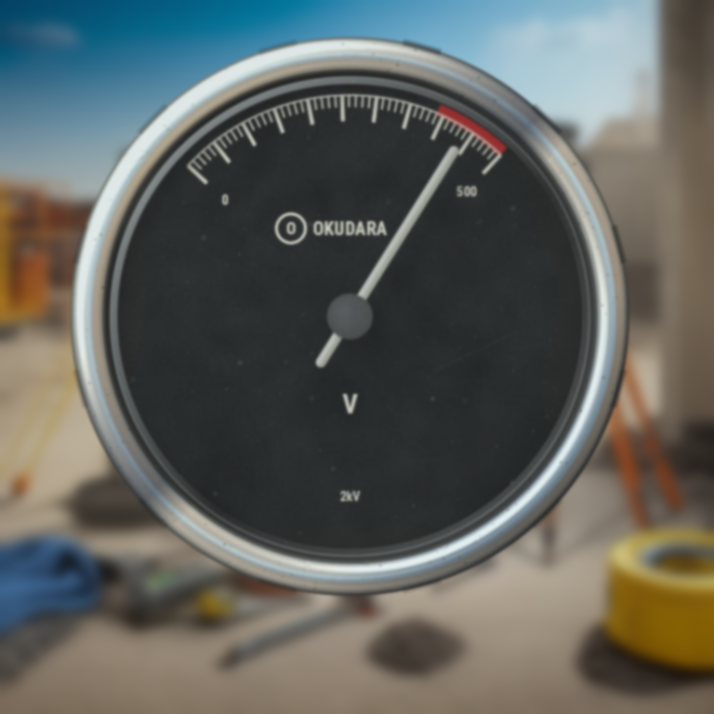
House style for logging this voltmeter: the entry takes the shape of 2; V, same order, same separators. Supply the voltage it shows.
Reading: 440; V
